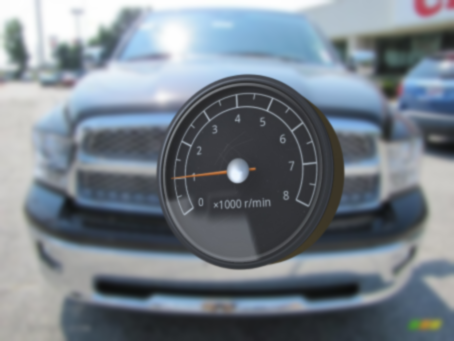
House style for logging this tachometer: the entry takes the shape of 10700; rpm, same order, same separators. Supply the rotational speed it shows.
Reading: 1000; rpm
